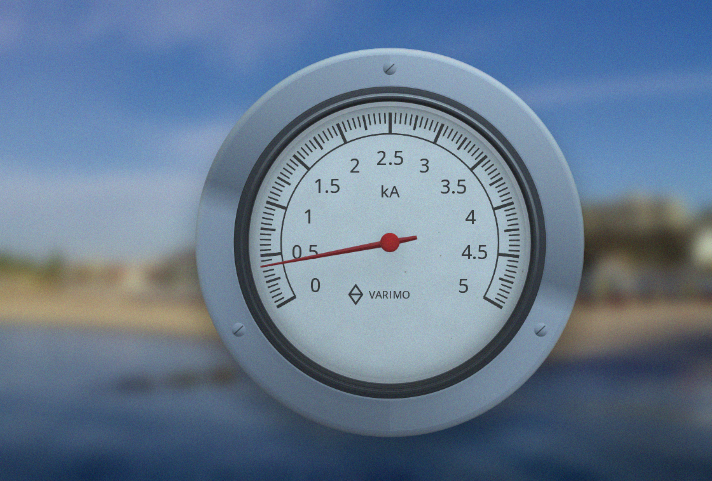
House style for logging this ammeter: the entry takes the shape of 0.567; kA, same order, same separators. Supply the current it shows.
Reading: 0.4; kA
